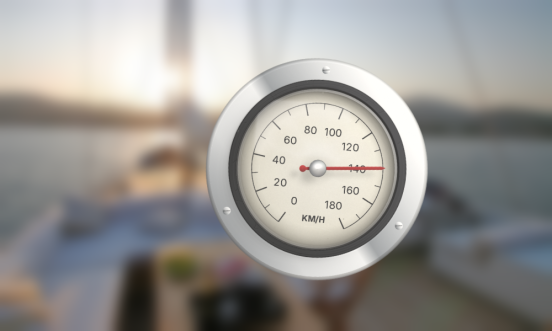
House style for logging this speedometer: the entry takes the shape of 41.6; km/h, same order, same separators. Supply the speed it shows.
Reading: 140; km/h
